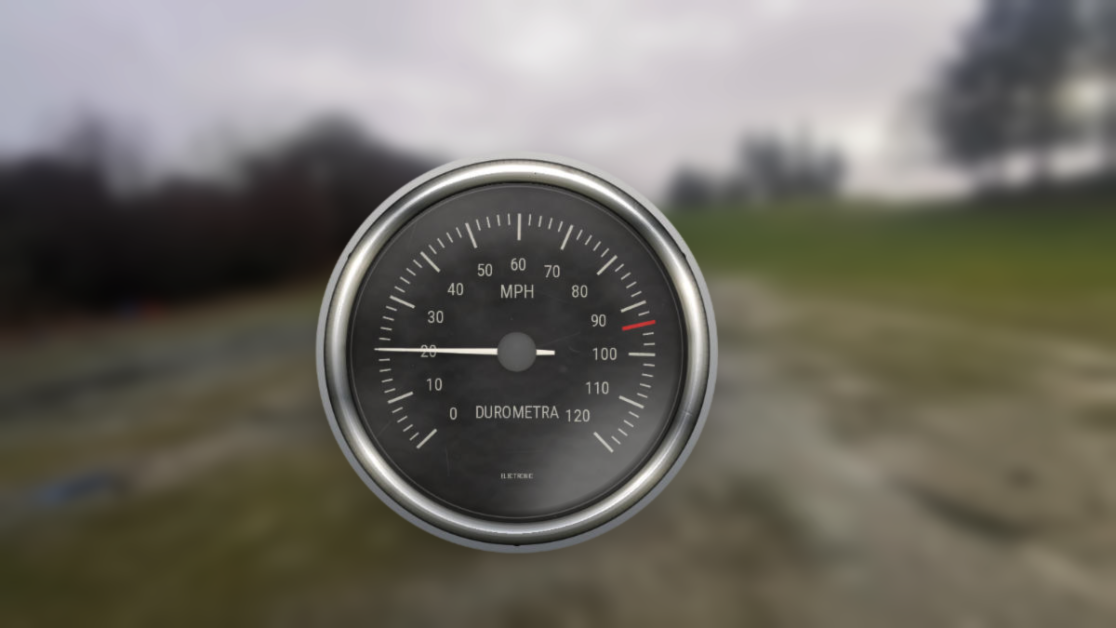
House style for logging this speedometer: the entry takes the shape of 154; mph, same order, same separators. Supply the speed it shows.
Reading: 20; mph
